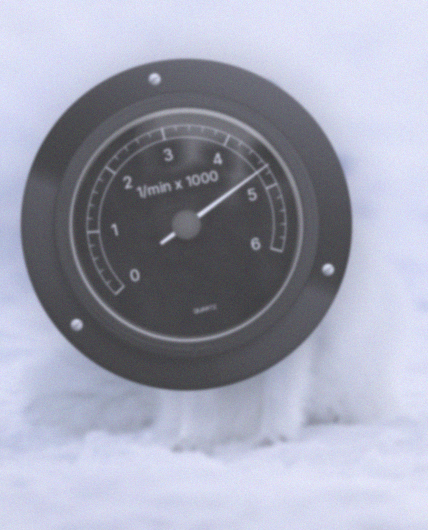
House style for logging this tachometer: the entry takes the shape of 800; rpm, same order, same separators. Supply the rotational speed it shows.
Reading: 4700; rpm
